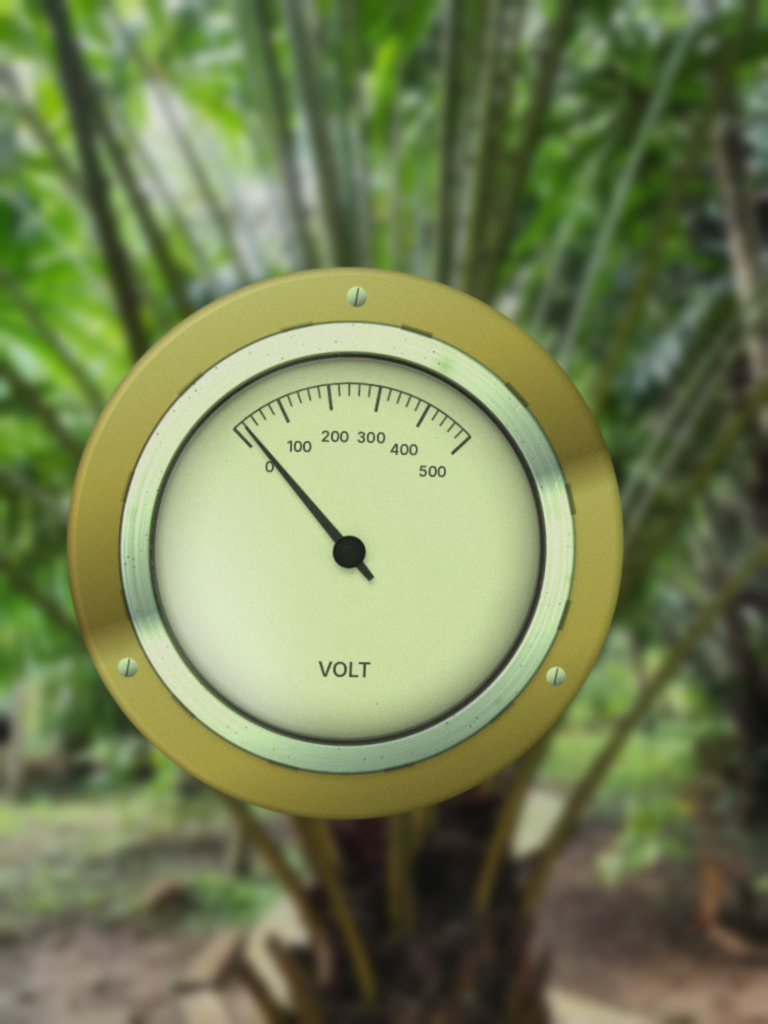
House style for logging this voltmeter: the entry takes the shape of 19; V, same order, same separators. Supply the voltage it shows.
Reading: 20; V
